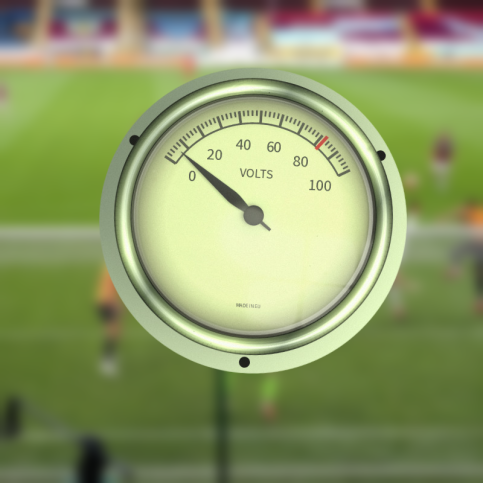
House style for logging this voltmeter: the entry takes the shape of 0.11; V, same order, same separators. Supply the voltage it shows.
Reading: 6; V
